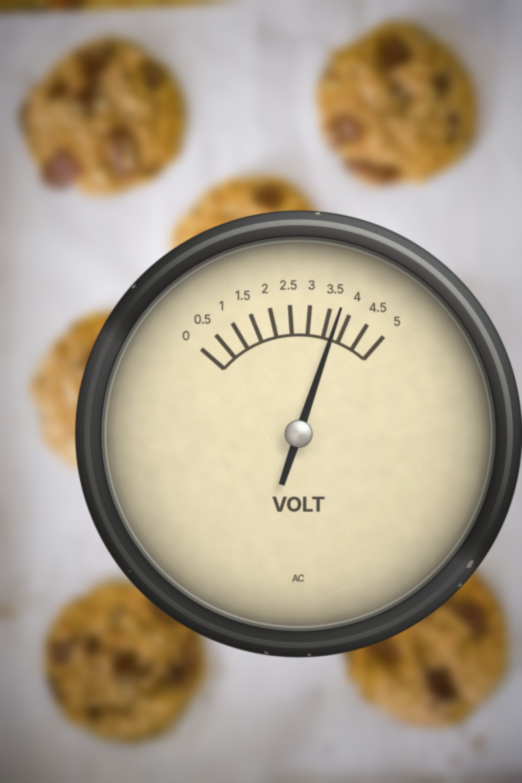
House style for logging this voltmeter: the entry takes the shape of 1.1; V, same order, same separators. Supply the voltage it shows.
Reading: 3.75; V
